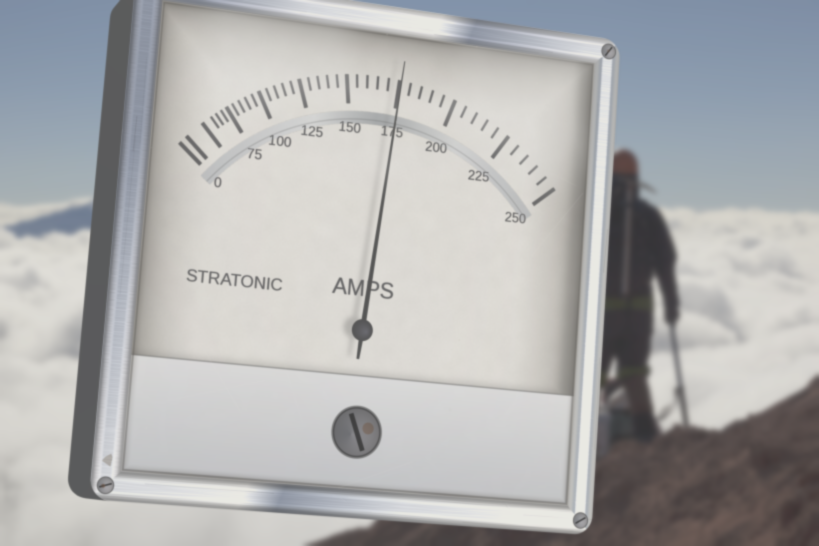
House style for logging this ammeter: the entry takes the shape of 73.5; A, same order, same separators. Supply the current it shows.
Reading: 175; A
